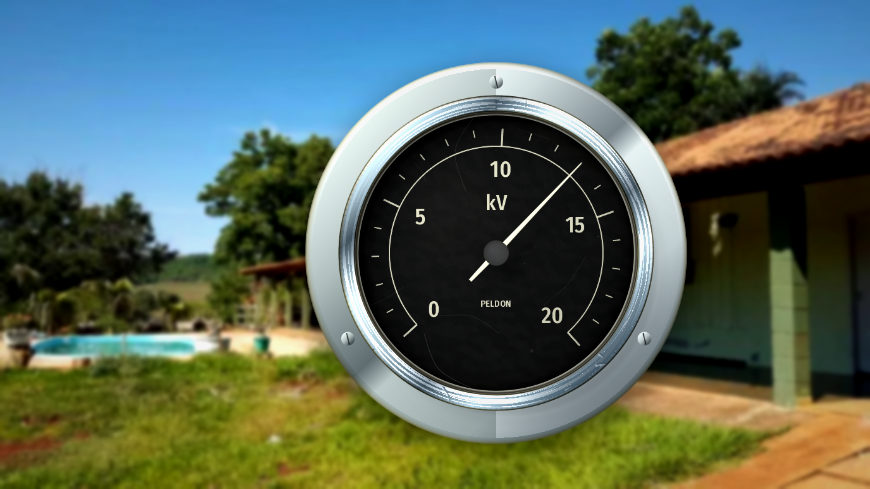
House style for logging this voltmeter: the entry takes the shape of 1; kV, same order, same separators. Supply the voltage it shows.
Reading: 13; kV
